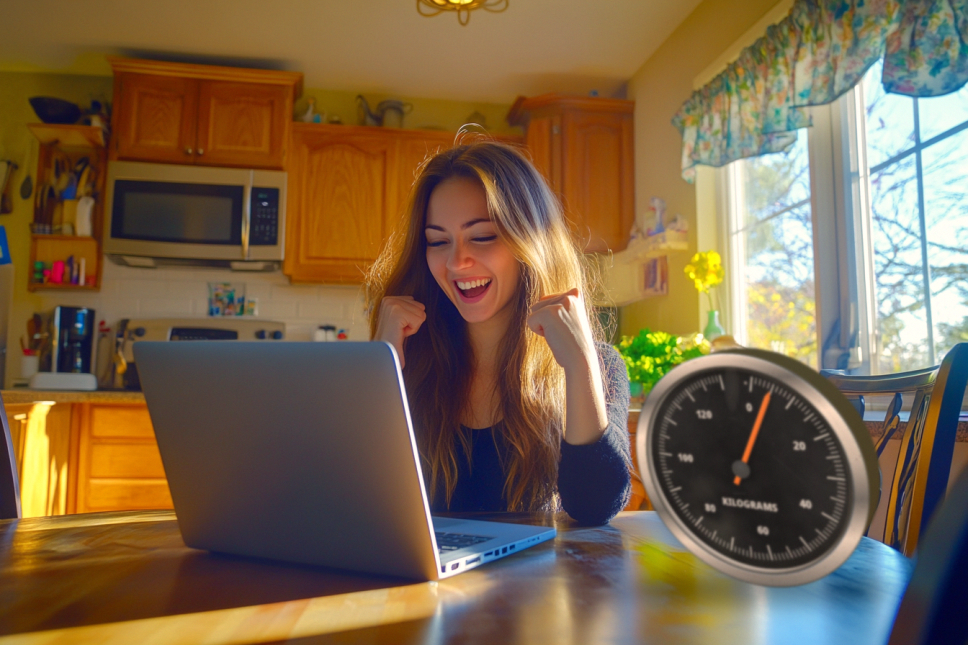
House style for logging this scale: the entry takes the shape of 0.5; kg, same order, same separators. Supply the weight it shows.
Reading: 5; kg
